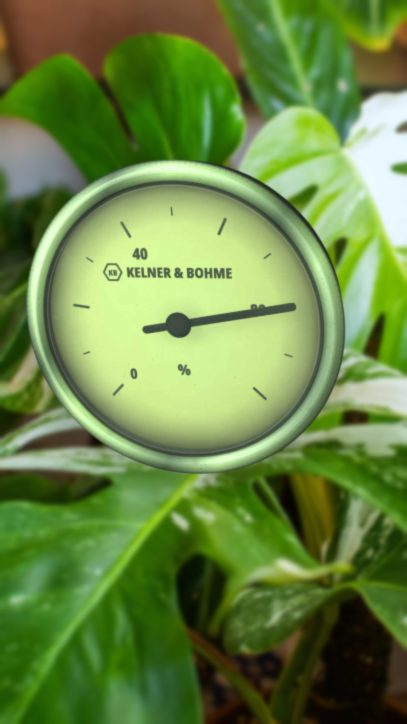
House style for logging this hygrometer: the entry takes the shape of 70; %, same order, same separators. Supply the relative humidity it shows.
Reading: 80; %
